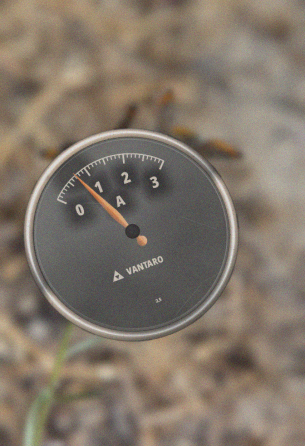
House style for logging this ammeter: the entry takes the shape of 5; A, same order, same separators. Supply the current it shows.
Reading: 0.7; A
